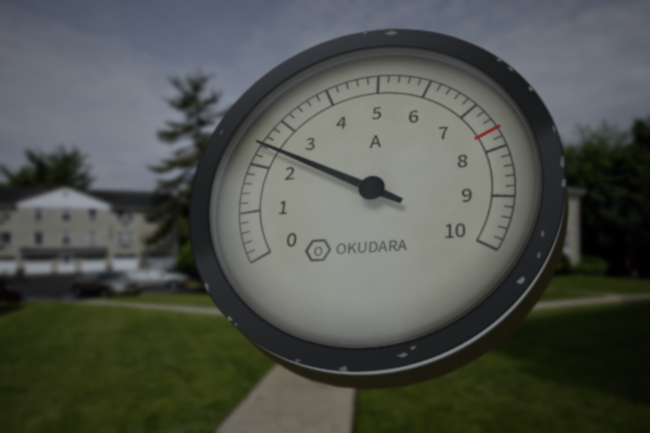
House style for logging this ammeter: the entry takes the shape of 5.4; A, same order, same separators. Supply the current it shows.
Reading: 2.4; A
